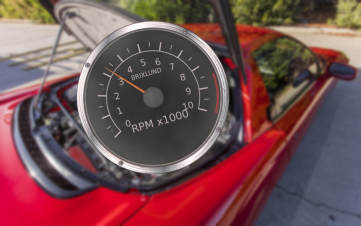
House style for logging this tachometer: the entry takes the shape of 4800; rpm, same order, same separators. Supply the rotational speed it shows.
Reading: 3250; rpm
